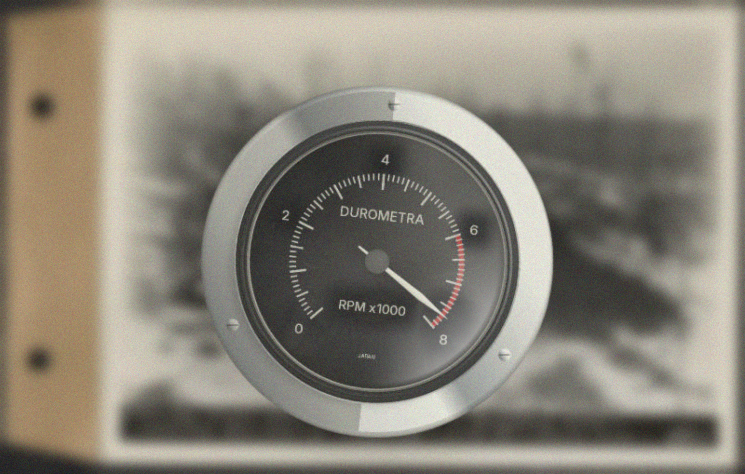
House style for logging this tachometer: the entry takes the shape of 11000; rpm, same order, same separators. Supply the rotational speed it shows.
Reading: 7700; rpm
